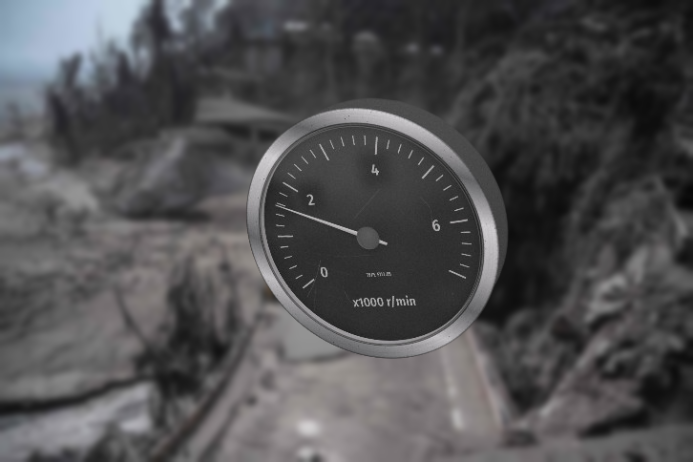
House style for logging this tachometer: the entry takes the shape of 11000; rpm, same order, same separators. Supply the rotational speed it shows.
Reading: 1600; rpm
